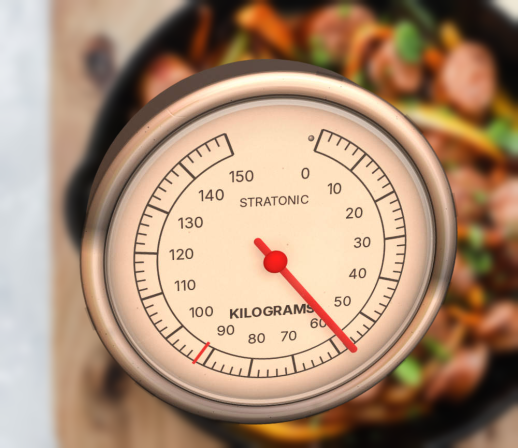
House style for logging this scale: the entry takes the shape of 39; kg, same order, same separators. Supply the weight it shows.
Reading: 57; kg
